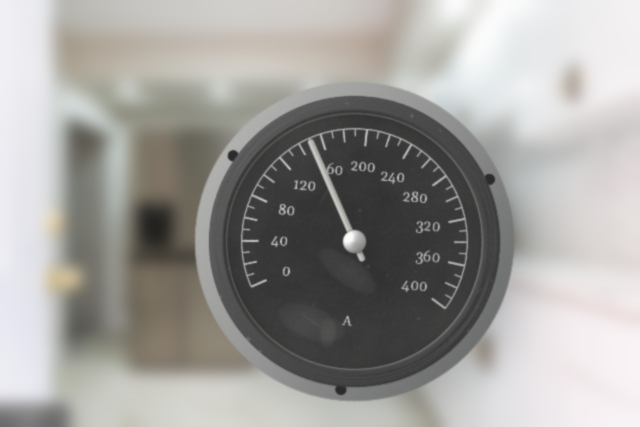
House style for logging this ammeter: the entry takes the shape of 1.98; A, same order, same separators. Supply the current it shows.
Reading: 150; A
